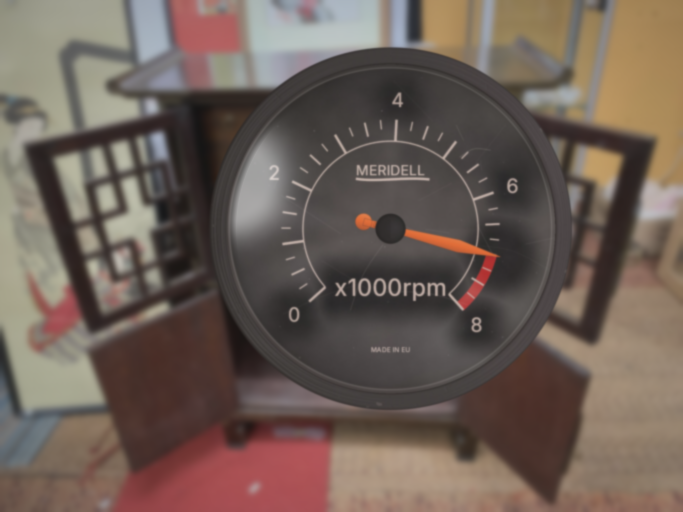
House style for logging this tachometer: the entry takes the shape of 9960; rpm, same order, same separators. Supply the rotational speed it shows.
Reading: 7000; rpm
